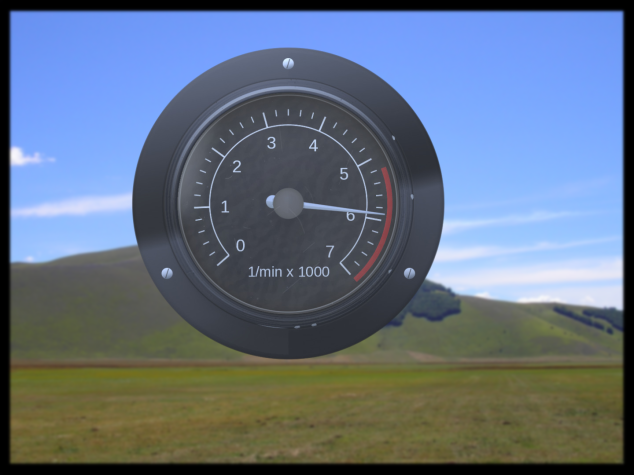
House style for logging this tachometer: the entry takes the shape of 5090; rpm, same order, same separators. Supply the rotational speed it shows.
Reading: 5900; rpm
